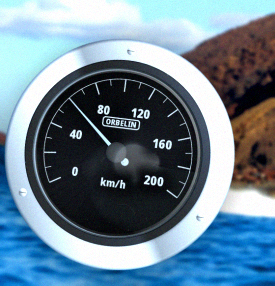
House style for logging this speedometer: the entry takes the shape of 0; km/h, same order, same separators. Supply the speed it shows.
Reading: 60; km/h
